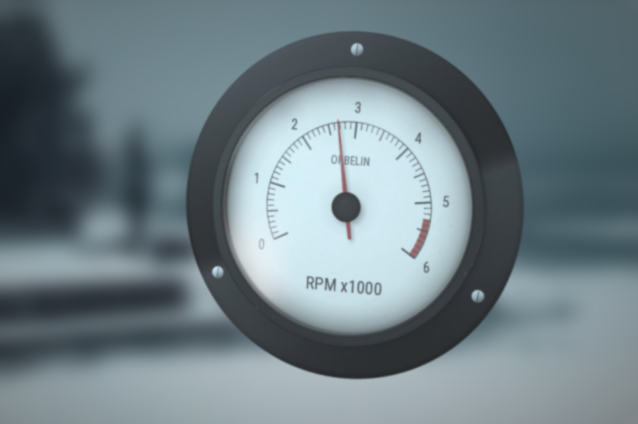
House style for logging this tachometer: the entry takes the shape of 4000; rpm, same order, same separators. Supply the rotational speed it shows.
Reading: 2700; rpm
